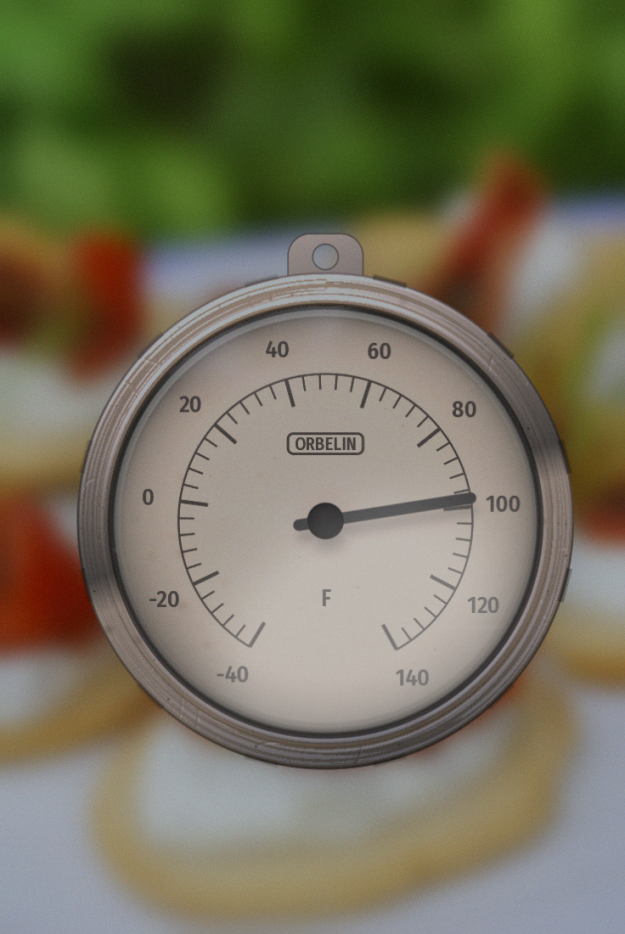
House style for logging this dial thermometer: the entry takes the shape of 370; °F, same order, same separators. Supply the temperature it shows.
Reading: 98; °F
